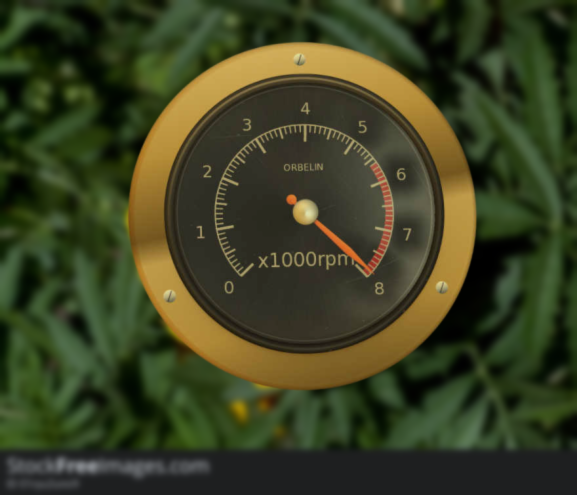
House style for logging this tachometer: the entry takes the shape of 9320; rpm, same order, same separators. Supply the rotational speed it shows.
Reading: 7900; rpm
